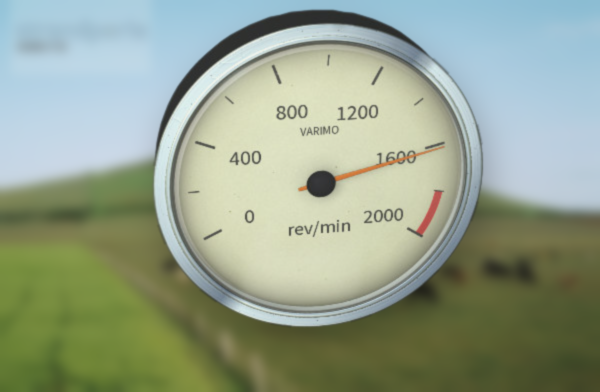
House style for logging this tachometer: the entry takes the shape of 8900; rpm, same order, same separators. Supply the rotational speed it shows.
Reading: 1600; rpm
